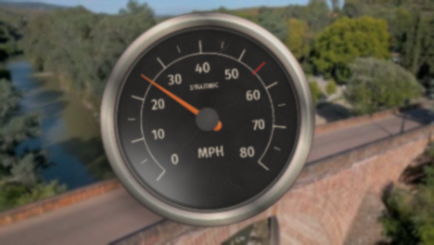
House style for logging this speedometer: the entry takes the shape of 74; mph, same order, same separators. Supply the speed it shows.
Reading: 25; mph
